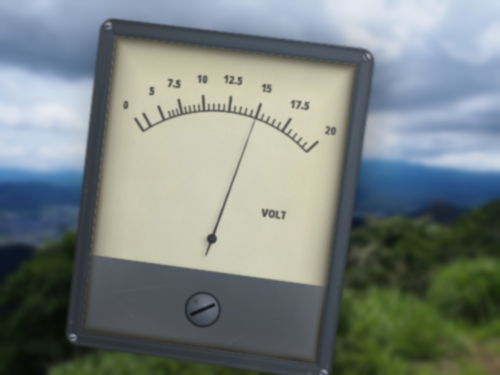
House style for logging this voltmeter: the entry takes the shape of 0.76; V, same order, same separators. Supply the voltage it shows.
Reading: 15; V
